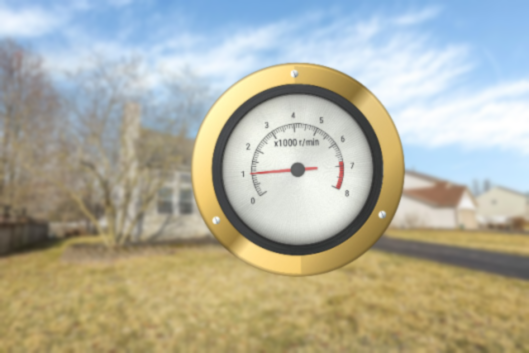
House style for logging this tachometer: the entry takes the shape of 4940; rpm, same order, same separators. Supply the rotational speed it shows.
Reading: 1000; rpm
